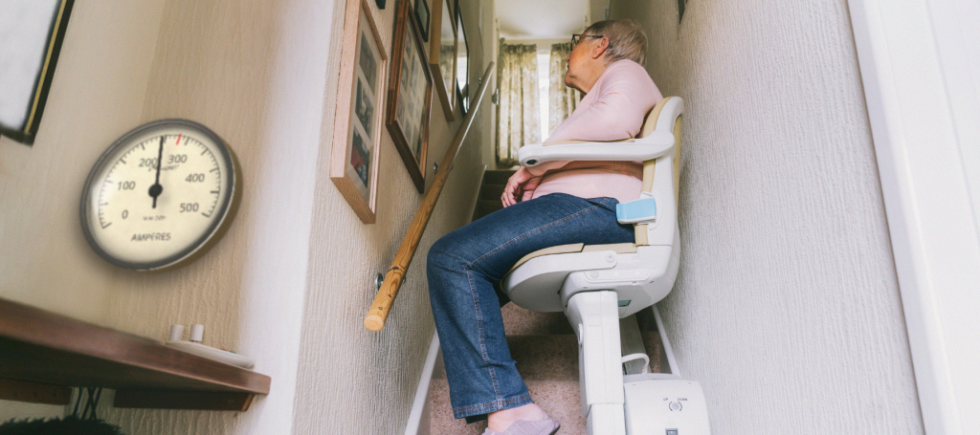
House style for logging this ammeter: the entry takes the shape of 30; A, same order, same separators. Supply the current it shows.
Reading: 250; A
